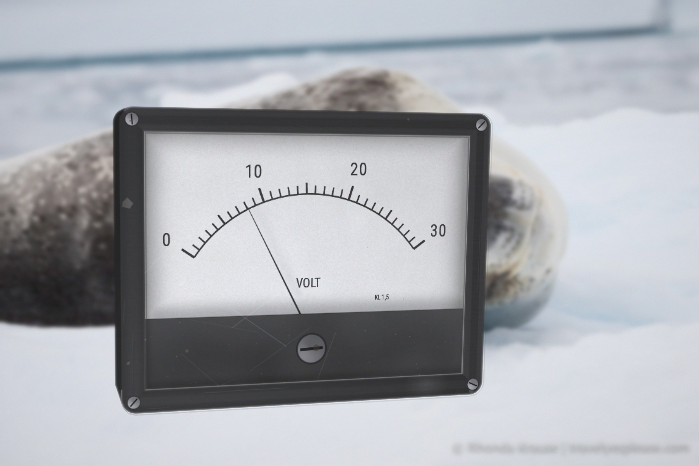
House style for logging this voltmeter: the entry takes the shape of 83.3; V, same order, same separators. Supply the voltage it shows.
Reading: 8; V
